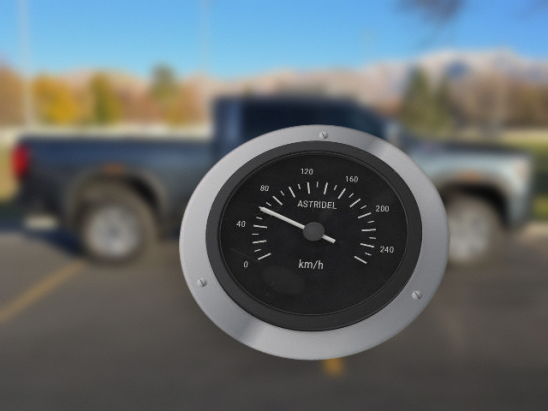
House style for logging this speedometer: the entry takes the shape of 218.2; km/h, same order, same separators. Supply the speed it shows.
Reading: 60; km/h
